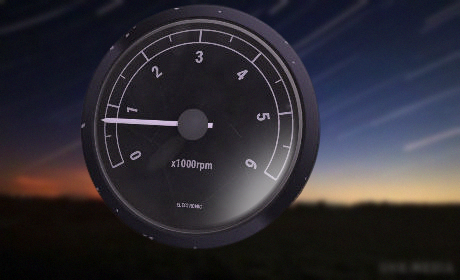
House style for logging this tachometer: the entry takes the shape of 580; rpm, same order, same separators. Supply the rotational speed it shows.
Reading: 750; rpm
